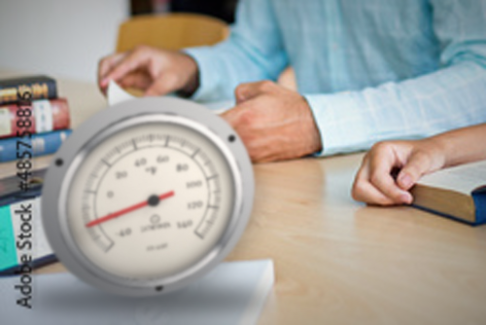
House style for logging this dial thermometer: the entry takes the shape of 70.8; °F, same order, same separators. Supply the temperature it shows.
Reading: -20; °F
